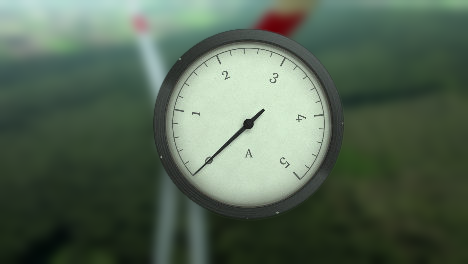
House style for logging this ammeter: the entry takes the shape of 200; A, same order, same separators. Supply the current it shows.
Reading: 0; A
